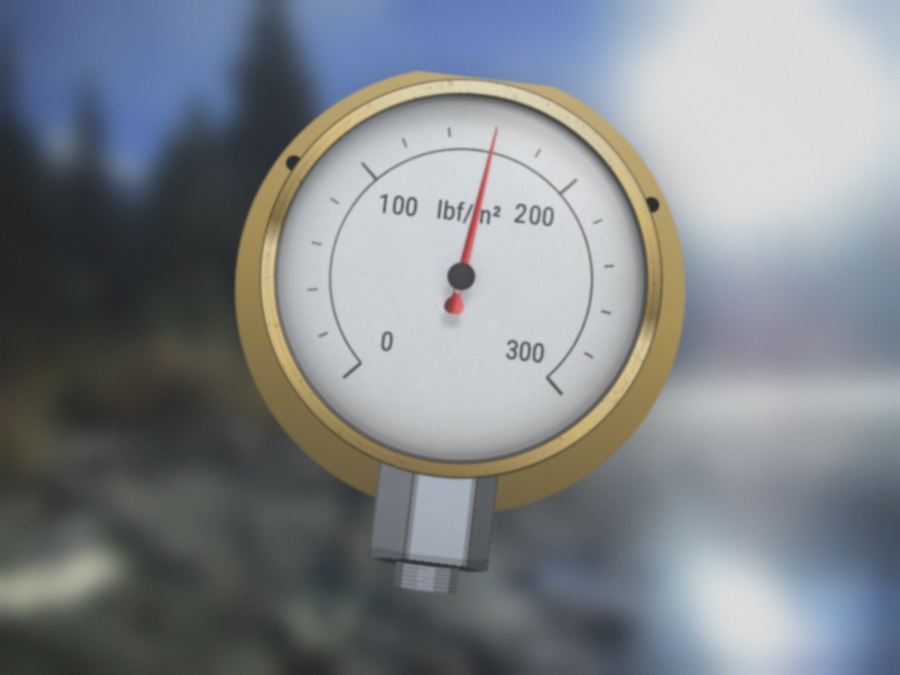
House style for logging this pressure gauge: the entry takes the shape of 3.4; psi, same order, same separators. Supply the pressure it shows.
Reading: 160; psi
